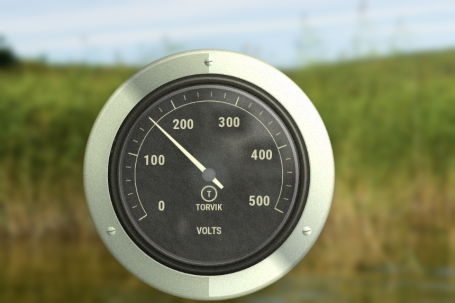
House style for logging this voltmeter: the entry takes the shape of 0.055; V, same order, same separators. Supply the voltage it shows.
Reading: 160; V
